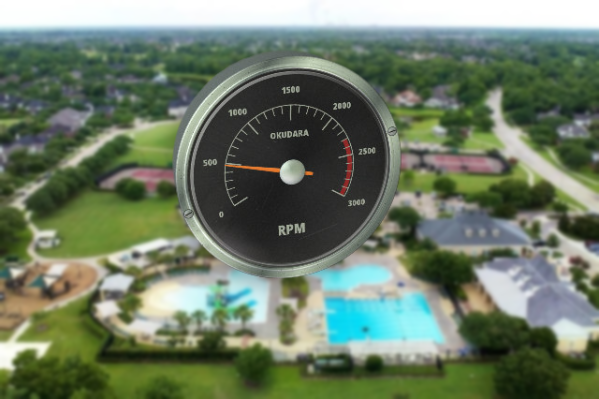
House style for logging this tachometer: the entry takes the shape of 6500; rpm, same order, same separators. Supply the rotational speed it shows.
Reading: 500; rpm
